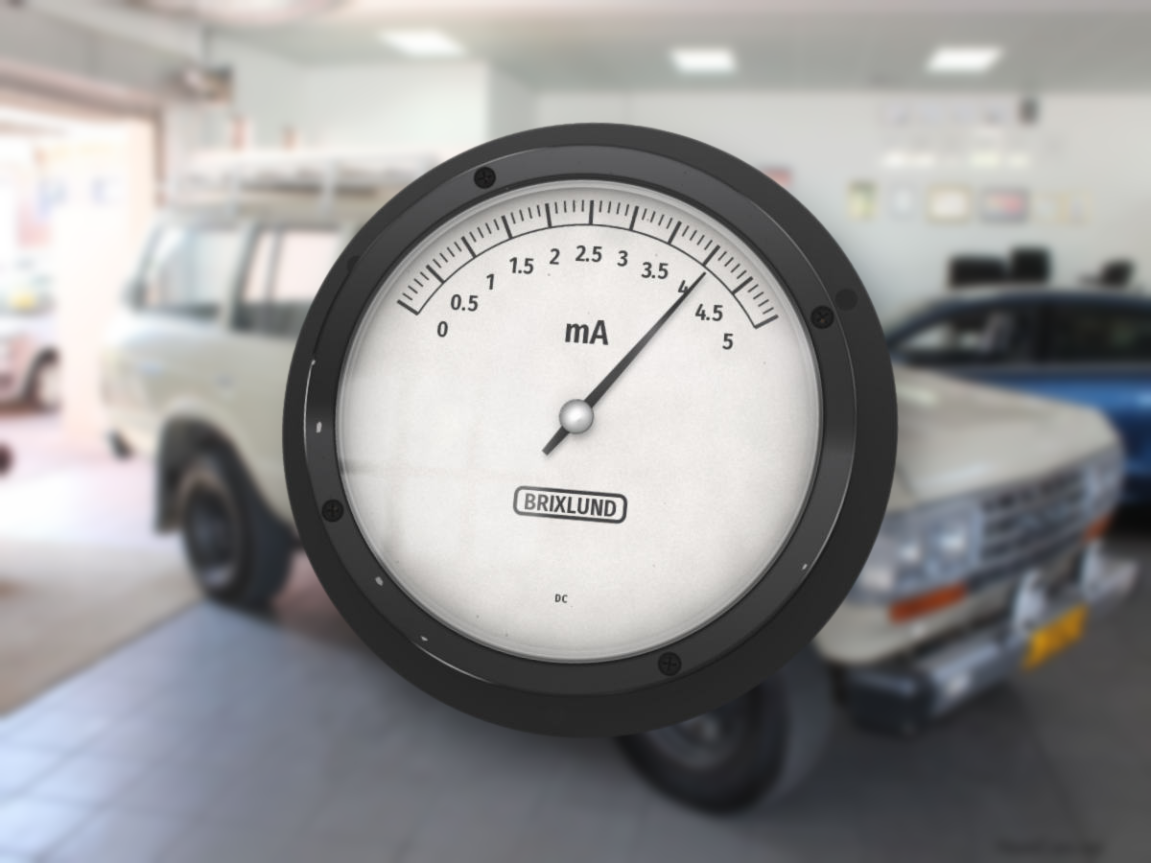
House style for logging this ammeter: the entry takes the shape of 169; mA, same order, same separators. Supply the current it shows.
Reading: 4.1; mA
